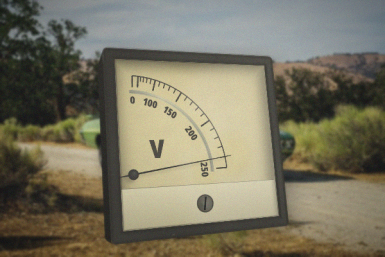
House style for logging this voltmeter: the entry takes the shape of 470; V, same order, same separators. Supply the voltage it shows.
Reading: 240; V
